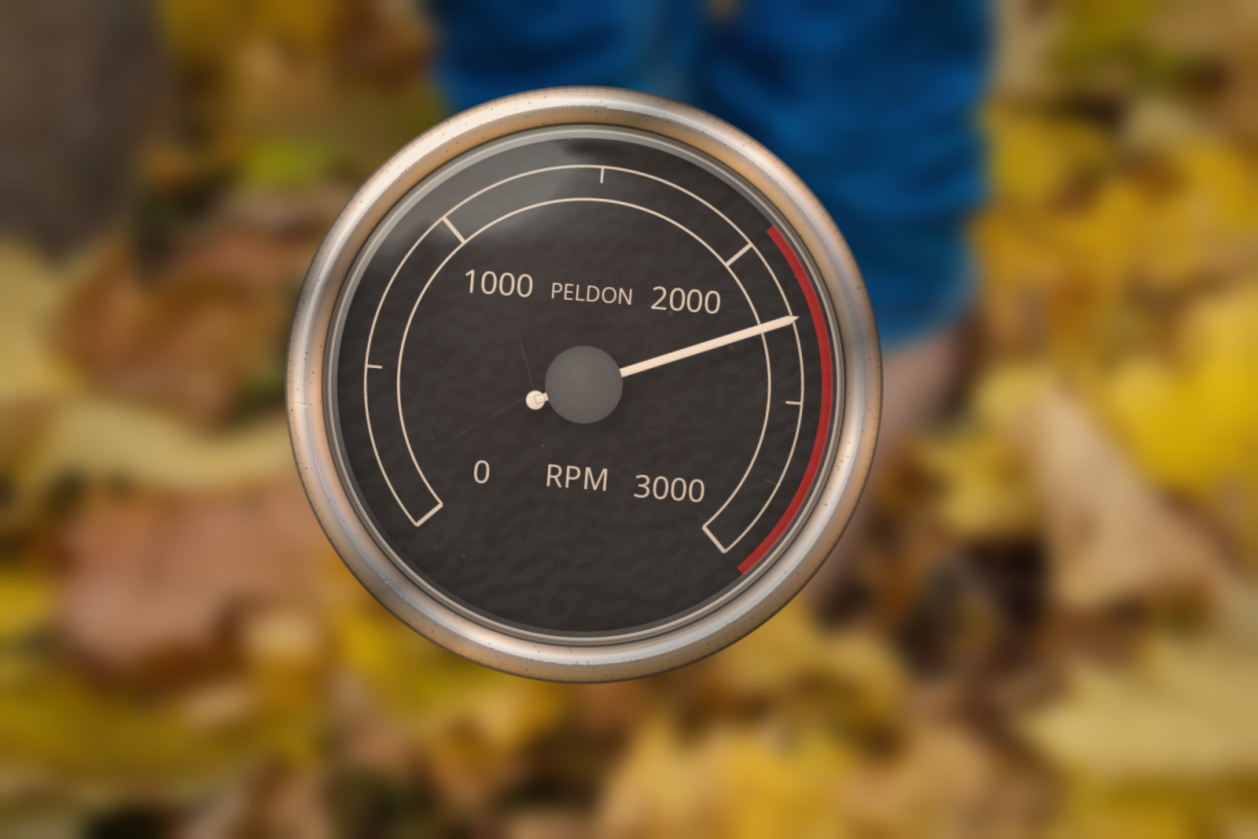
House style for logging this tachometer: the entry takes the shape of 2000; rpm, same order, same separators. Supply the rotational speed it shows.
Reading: 2250; rpm
